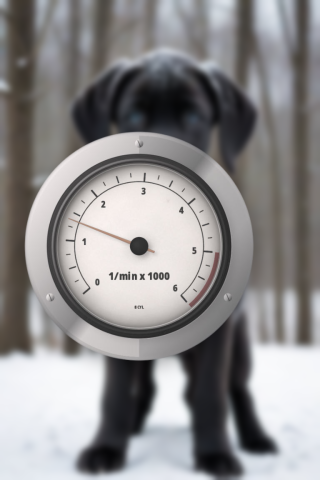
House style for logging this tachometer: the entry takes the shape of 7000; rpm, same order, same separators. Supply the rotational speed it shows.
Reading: 1375; rpm
